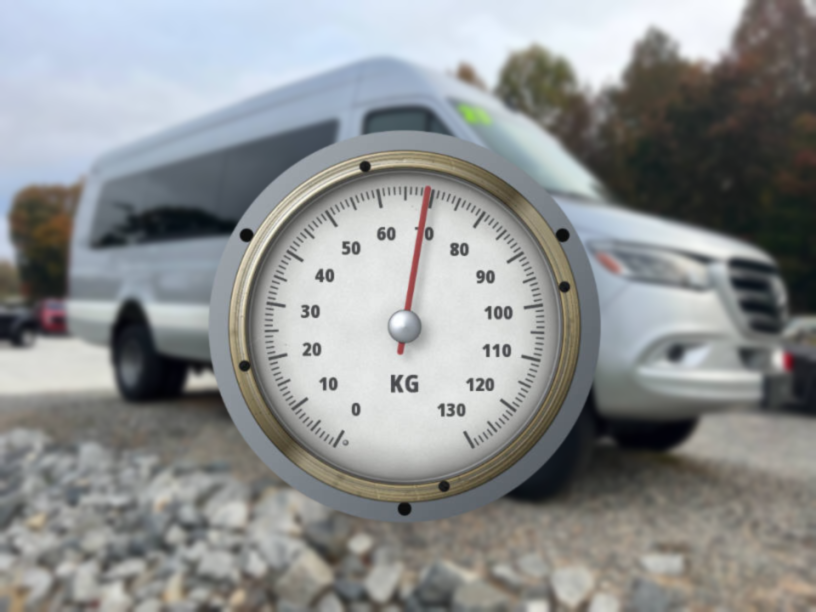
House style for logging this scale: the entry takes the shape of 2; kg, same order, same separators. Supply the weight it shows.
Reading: 69; kg
